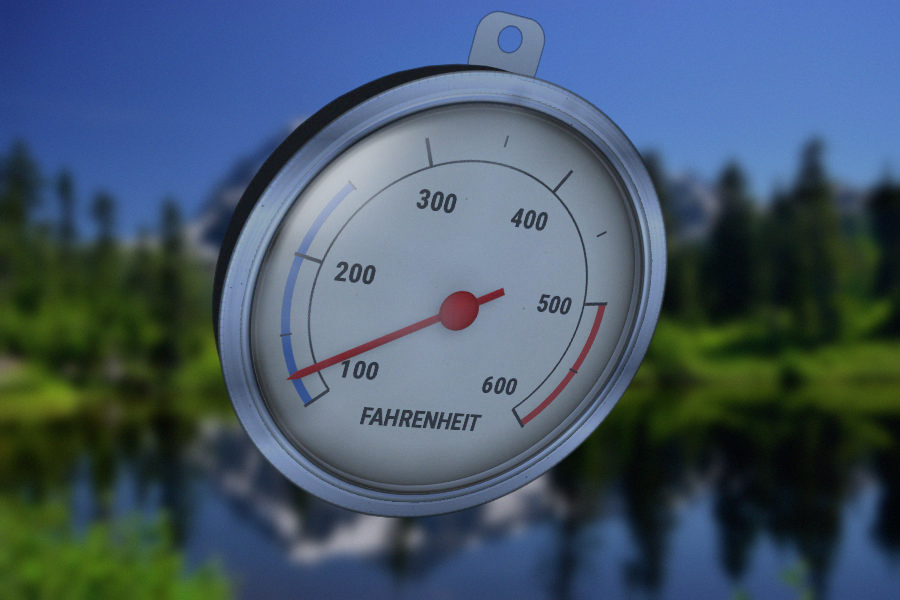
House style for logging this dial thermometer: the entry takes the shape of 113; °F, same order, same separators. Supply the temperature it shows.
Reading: 125; °F
